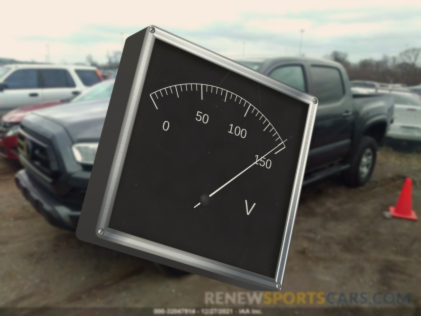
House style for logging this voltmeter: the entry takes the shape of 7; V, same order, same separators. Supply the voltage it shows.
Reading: 145; V
